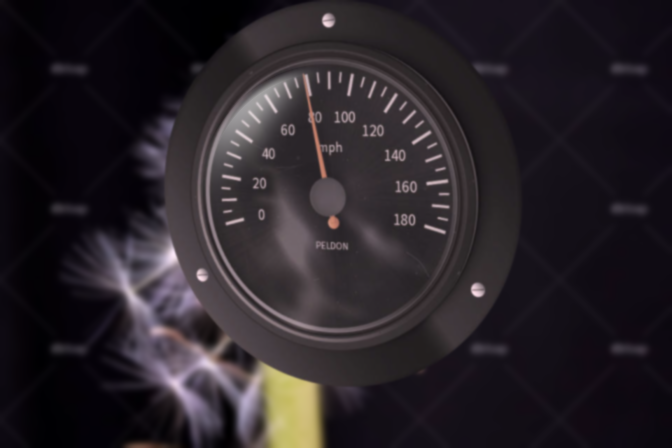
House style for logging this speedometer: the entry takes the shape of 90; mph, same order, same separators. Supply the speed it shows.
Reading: 80; mph
